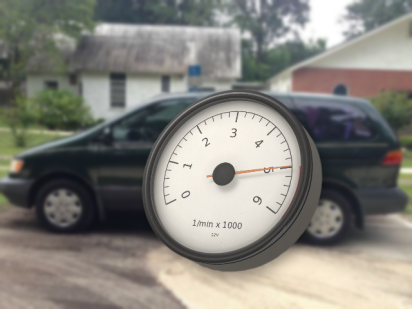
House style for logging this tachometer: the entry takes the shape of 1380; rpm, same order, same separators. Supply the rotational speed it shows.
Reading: 5000; rpm
